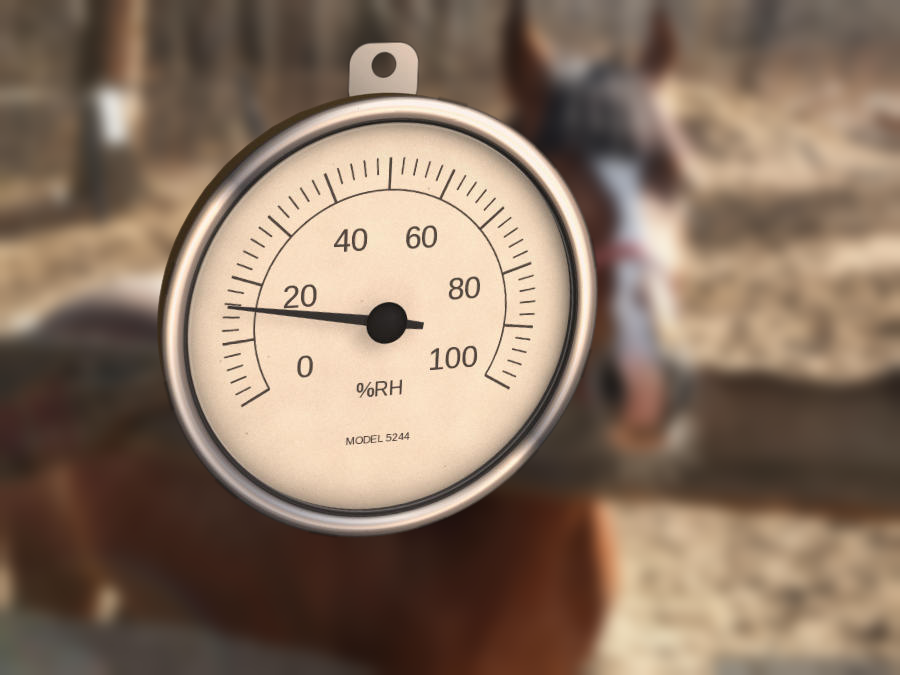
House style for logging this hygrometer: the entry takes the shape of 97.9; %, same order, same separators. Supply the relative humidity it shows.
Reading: 16; %
